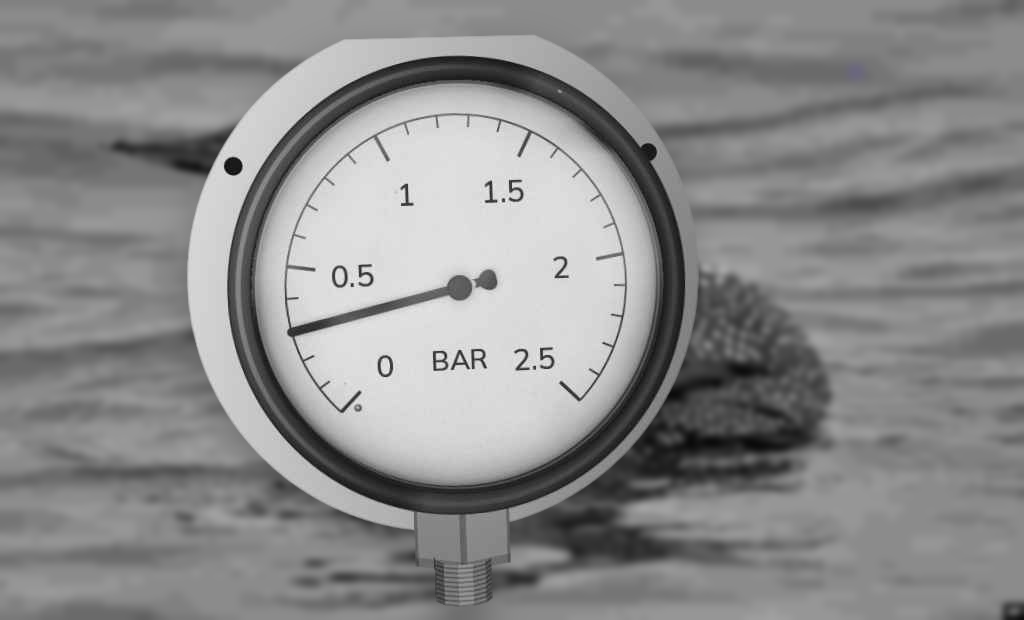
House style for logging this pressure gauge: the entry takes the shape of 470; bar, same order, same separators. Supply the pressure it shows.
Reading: 0.3; bar
